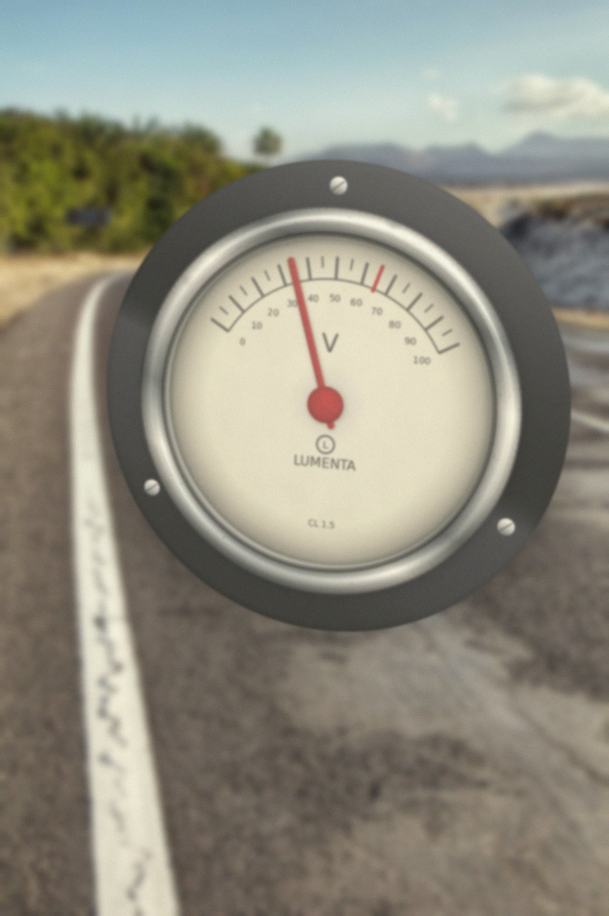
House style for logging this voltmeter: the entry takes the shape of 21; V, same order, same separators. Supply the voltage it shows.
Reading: 35; V
